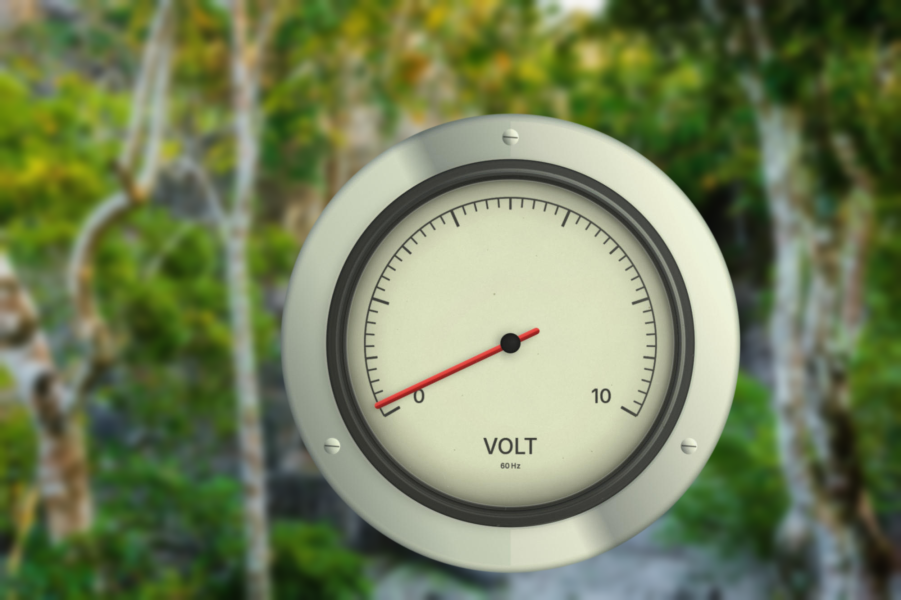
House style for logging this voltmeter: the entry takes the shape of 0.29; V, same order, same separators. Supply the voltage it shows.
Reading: 0.2; V
